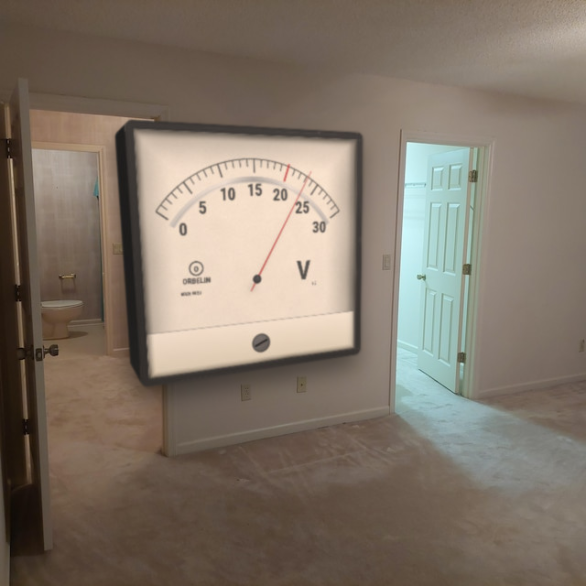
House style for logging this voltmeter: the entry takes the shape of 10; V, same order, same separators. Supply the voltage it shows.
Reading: 23; V
